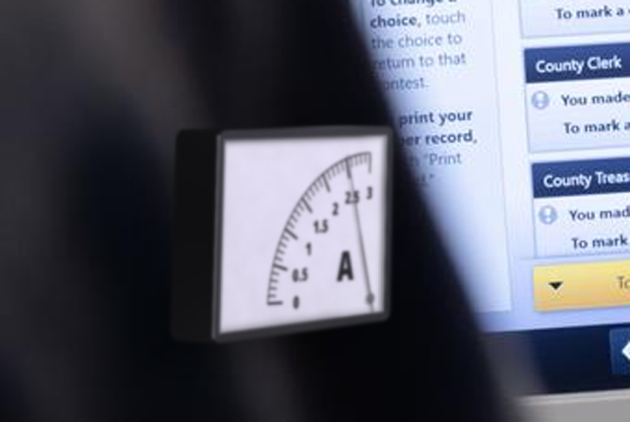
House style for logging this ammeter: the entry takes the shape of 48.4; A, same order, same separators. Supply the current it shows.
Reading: 2.5; A
